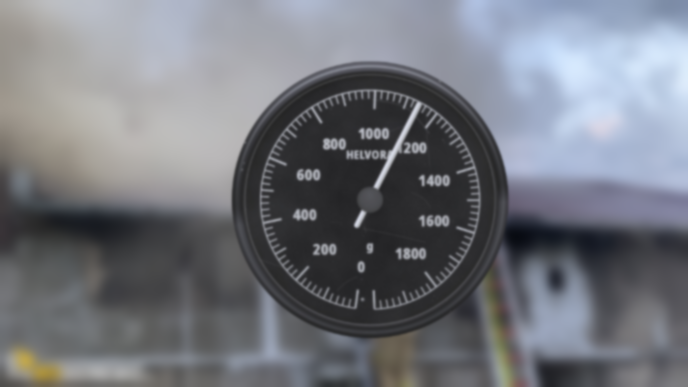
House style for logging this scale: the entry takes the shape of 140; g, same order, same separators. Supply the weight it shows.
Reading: 1140; g
